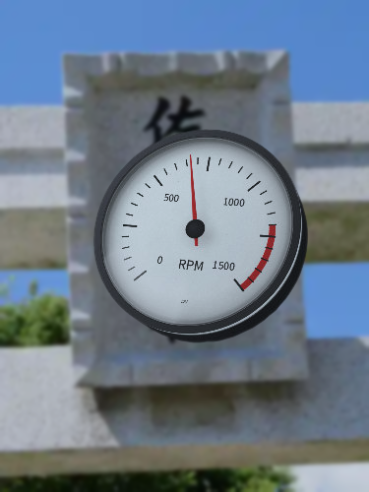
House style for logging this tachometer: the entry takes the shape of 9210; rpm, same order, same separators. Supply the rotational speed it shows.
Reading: 675; rpm
